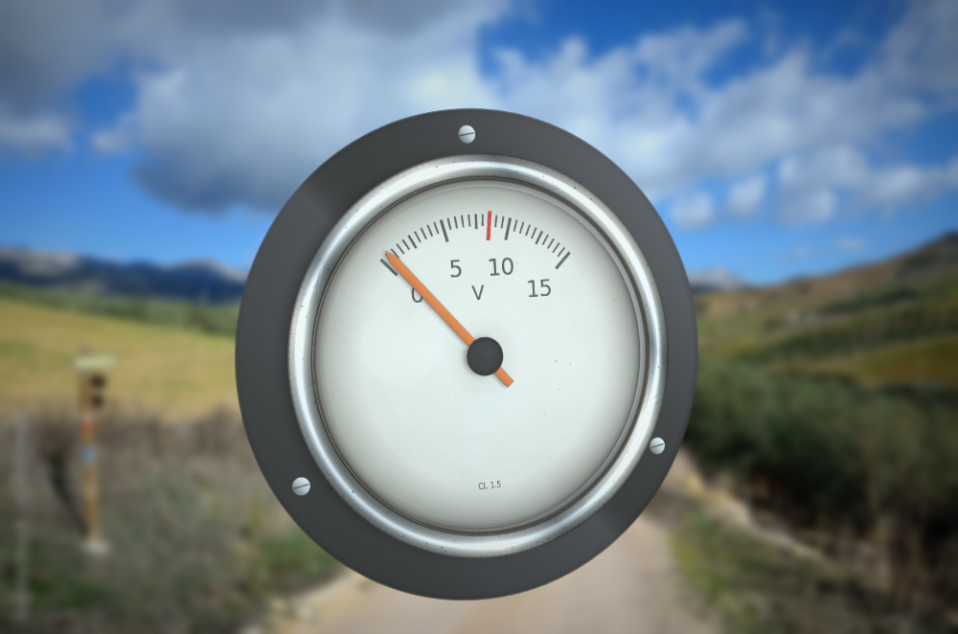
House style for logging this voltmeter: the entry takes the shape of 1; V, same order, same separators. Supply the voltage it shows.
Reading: 0.5; V
